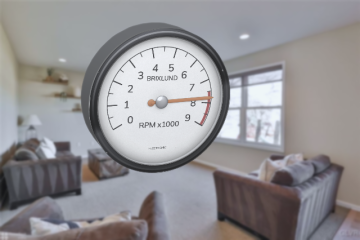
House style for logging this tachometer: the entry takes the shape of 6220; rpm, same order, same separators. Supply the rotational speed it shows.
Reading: 7750; rpm
